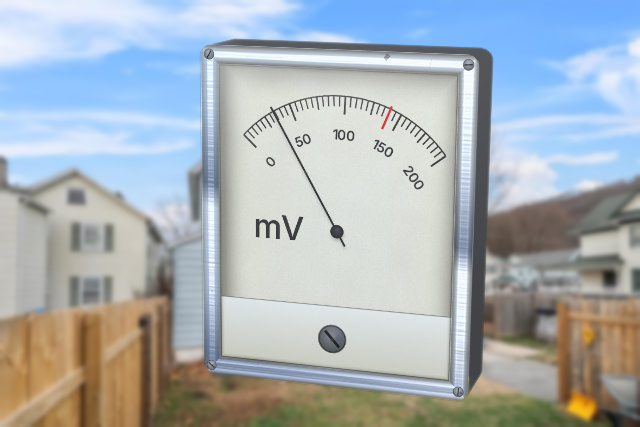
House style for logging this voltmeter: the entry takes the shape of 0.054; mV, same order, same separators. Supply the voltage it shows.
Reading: 35; mV
